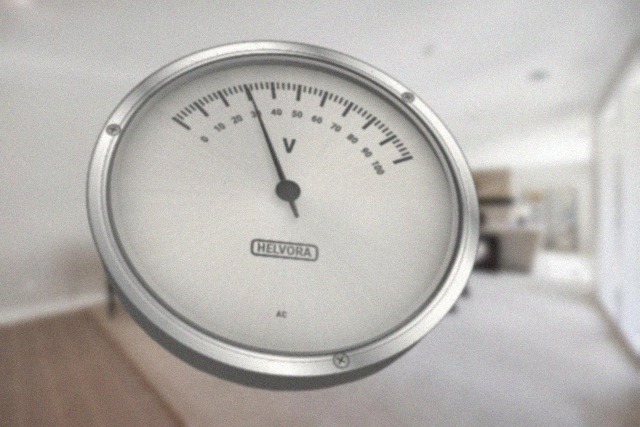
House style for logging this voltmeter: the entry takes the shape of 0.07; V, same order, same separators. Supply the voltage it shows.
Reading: 30; V
